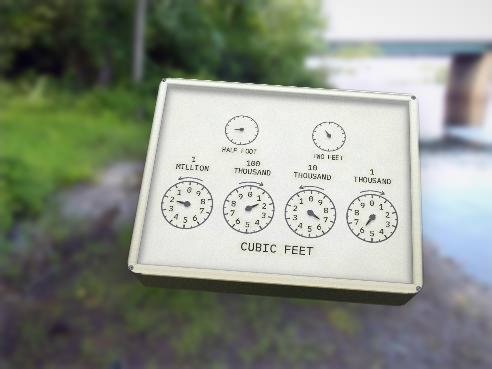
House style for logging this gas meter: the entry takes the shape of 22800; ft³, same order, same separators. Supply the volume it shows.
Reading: 216600; ft³
